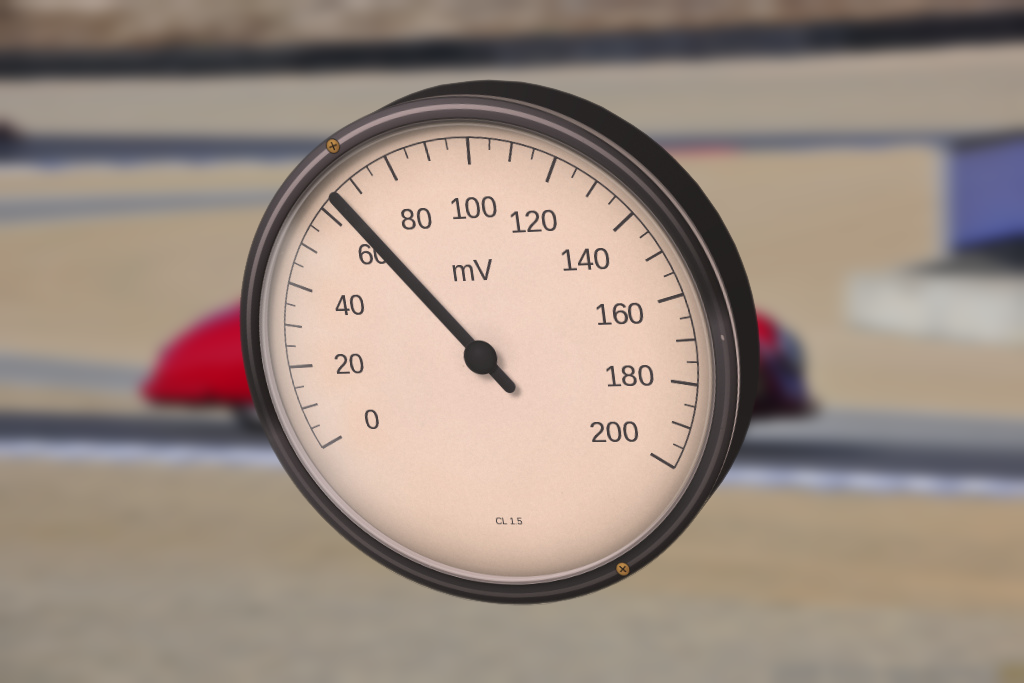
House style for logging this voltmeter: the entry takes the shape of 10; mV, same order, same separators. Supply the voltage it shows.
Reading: 65; mV
